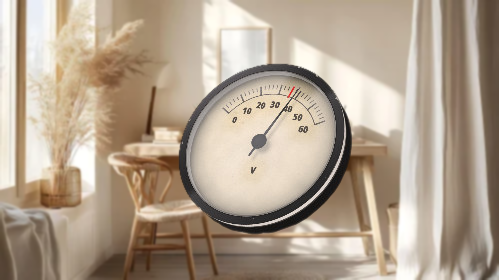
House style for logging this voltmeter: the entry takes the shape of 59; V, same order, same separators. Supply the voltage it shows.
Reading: 40; V
